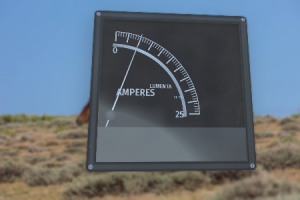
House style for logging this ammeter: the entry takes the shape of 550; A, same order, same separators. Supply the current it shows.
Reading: 5; A
